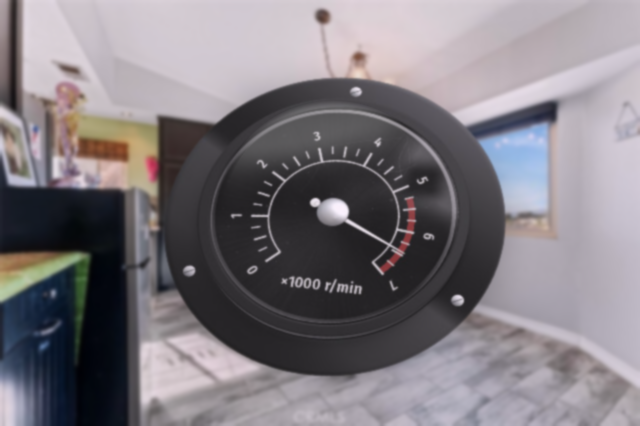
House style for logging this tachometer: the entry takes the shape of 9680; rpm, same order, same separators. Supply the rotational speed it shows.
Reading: 6500; rpm
